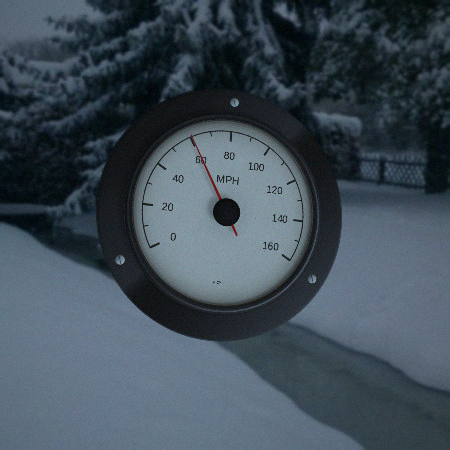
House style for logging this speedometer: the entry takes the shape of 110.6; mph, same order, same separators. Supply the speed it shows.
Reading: 60; mph
